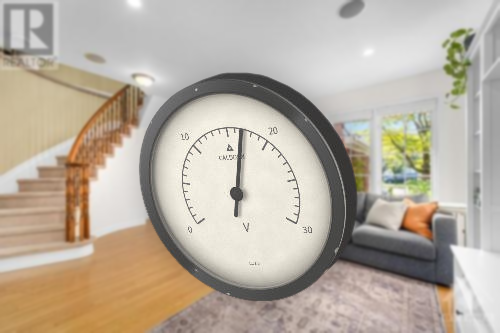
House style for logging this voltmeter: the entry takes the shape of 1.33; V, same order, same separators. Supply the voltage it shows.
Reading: 17; V
